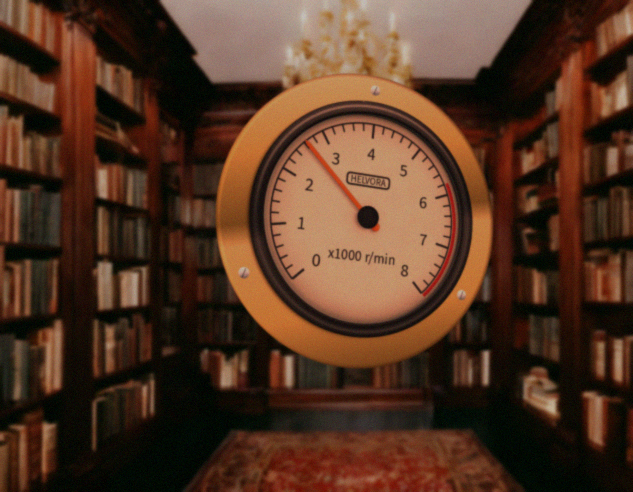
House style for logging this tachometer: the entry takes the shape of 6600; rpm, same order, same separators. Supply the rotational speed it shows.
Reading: 2600; rpm
